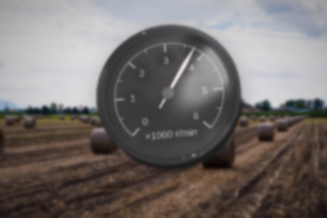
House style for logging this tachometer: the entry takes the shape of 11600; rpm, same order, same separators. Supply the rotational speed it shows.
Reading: 3750; rpm
